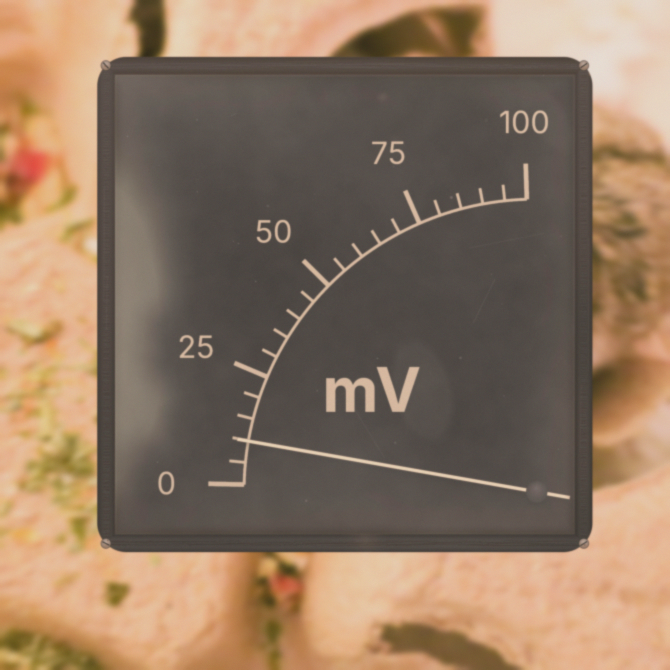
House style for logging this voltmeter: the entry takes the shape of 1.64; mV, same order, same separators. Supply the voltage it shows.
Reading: 10; mV
